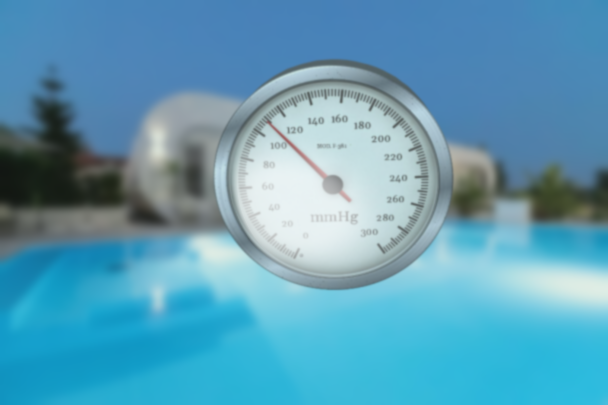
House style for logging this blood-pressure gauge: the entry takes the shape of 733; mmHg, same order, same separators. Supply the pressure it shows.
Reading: 110; mmHg
